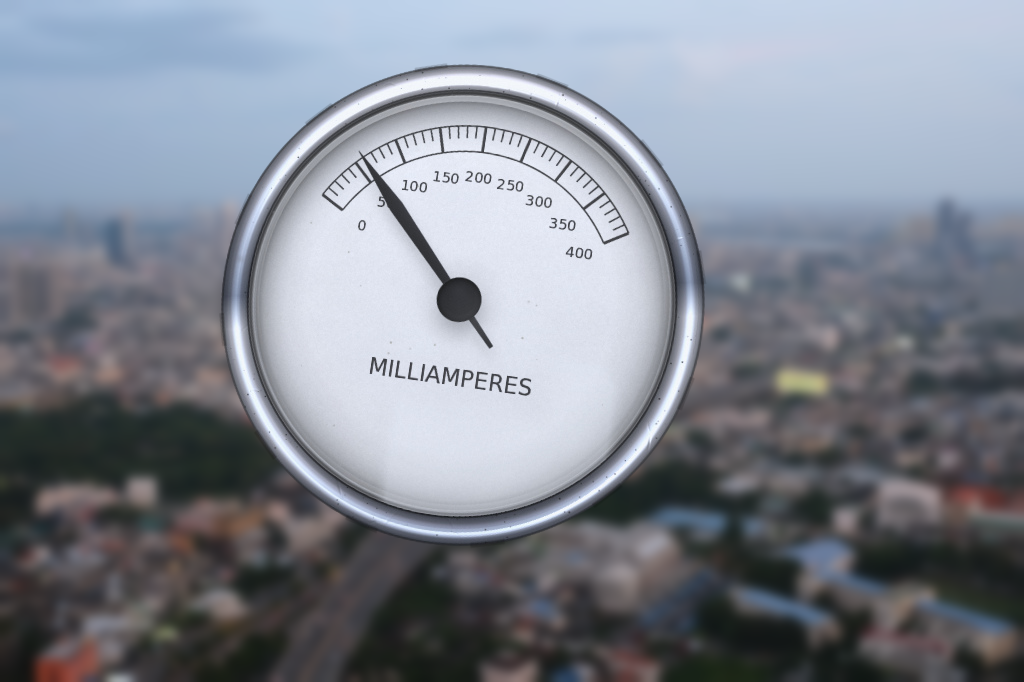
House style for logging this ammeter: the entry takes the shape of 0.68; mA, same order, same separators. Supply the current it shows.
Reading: 60; mA
